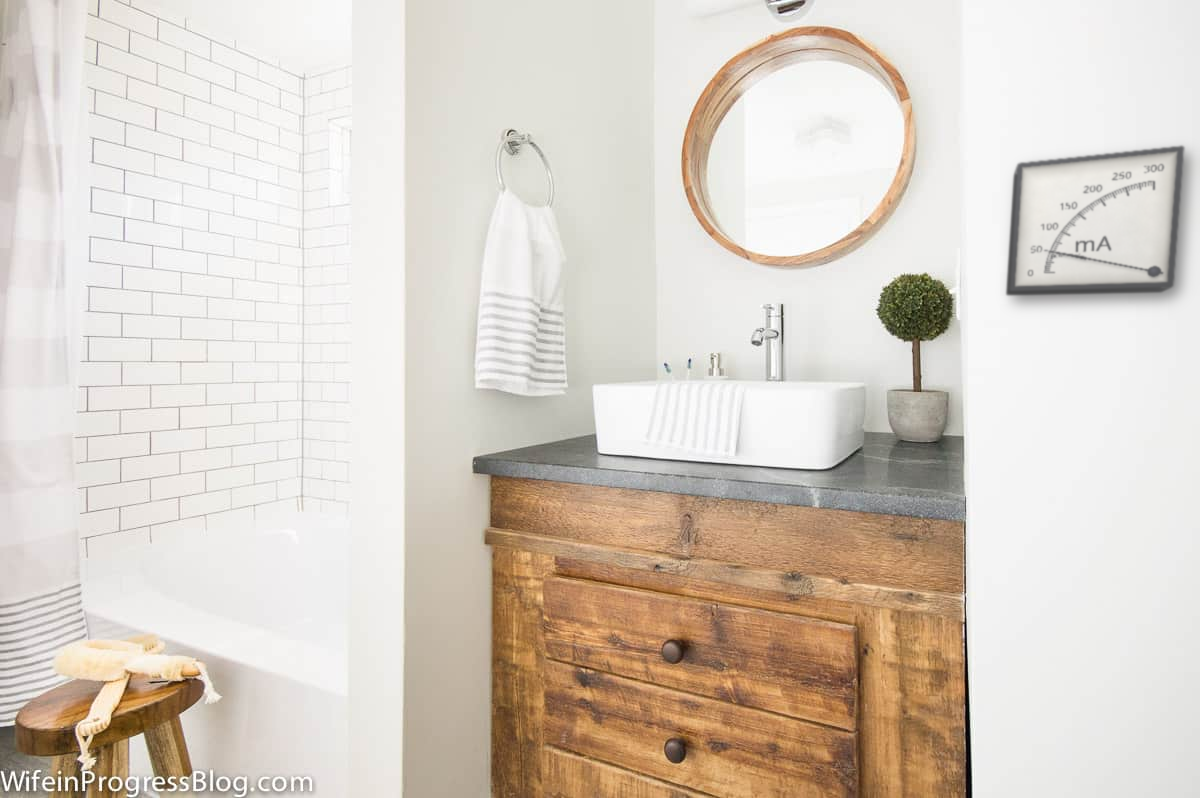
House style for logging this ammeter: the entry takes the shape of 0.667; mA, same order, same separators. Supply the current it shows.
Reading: 50; mA
